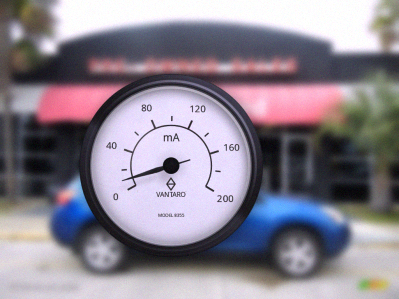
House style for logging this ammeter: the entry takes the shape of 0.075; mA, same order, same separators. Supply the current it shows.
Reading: 10; mA
